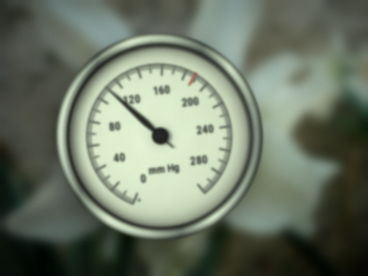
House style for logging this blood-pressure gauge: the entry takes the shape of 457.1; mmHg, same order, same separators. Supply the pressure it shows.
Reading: 110; mmHg
